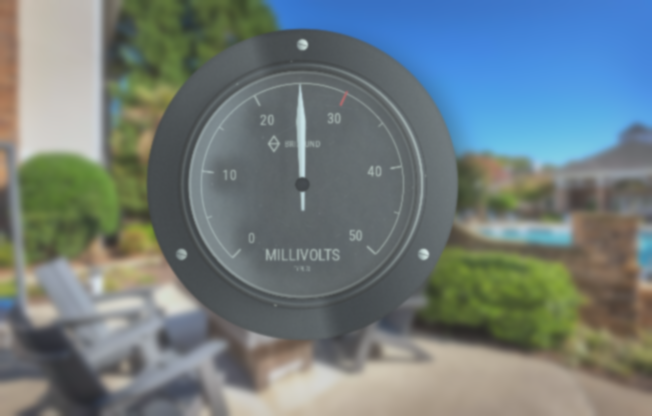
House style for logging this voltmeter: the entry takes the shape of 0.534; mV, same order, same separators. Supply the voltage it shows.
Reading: 25; mV
